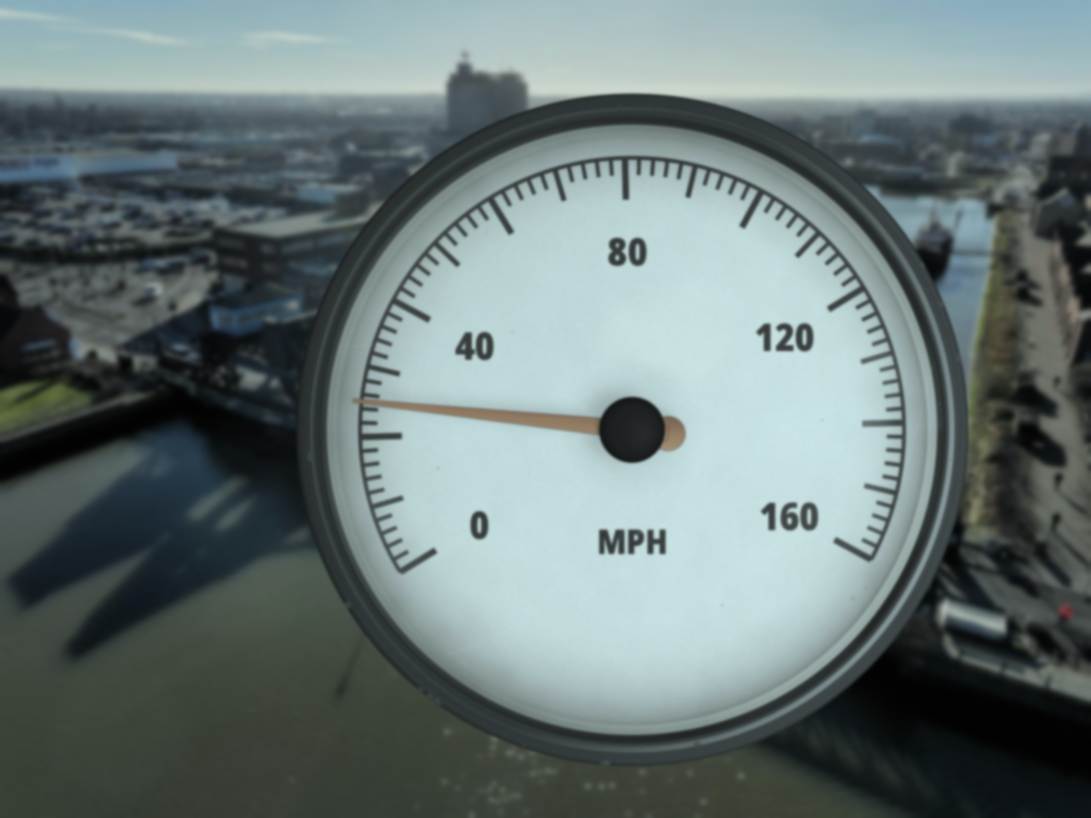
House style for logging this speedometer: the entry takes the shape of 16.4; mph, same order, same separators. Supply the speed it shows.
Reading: 25; mph
